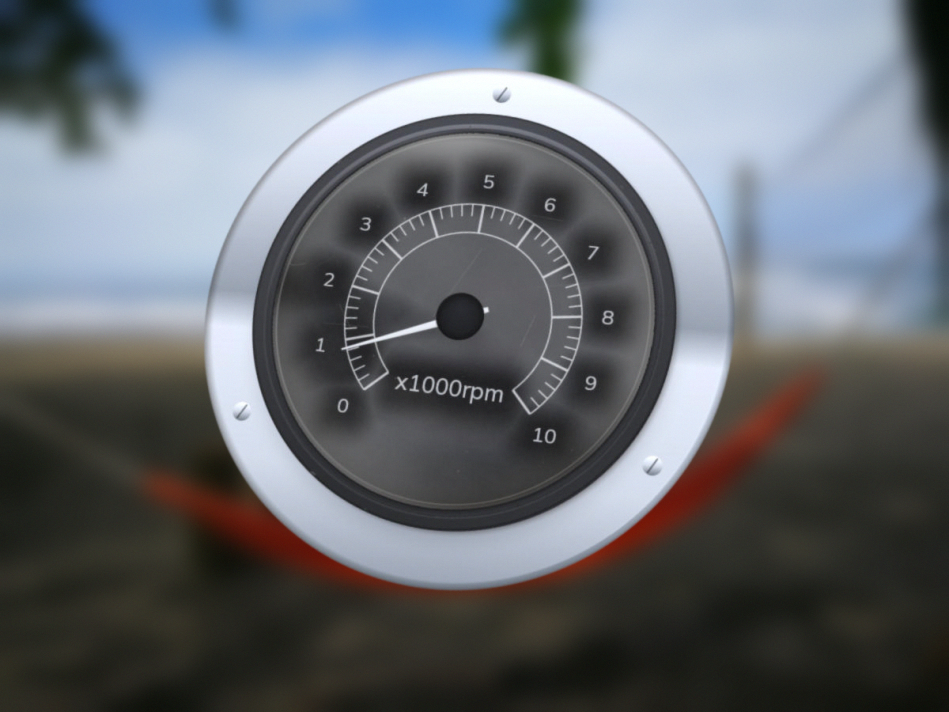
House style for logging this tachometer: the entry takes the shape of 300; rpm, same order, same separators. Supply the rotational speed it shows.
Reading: 800; rpm
